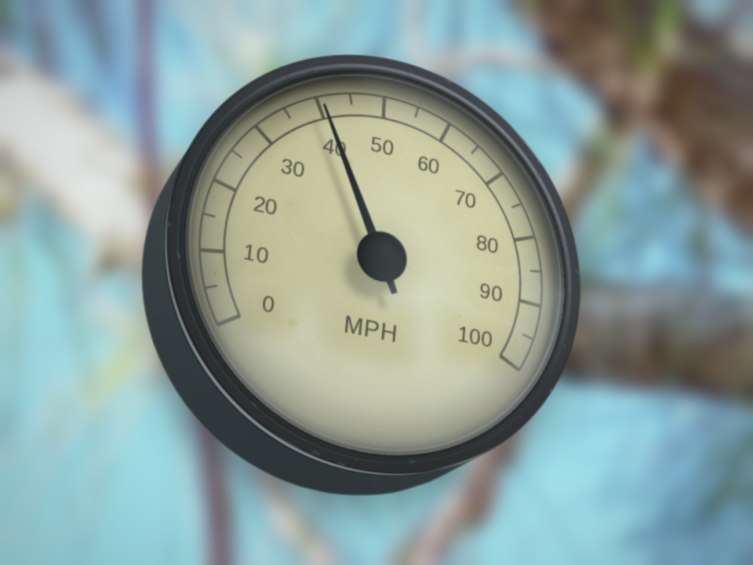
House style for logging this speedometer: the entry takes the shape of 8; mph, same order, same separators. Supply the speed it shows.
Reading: 40; mph
